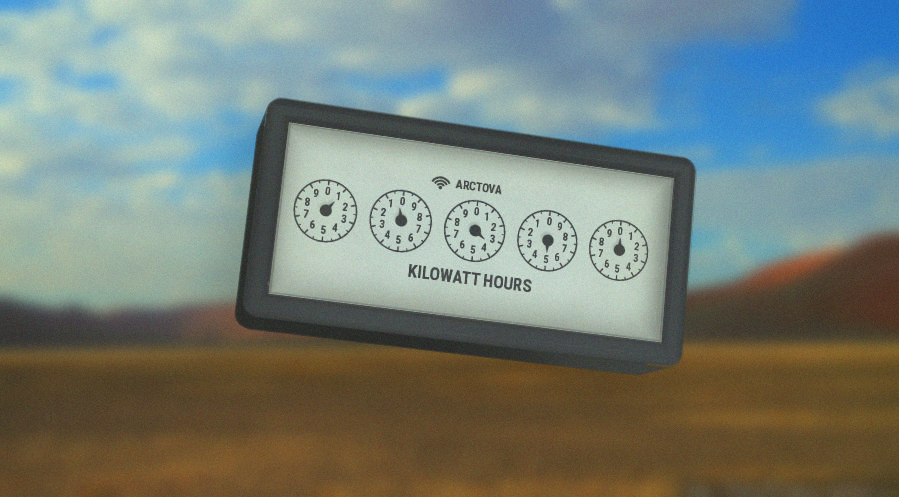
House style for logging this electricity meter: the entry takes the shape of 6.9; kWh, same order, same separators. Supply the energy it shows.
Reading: 10350; kWh
